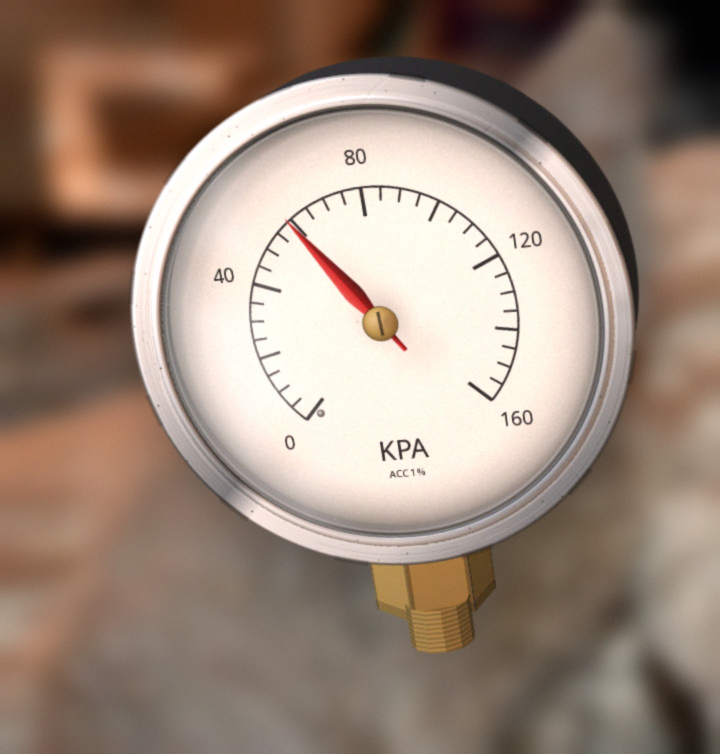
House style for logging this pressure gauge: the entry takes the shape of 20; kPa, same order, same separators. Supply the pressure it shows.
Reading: 60; kPa
